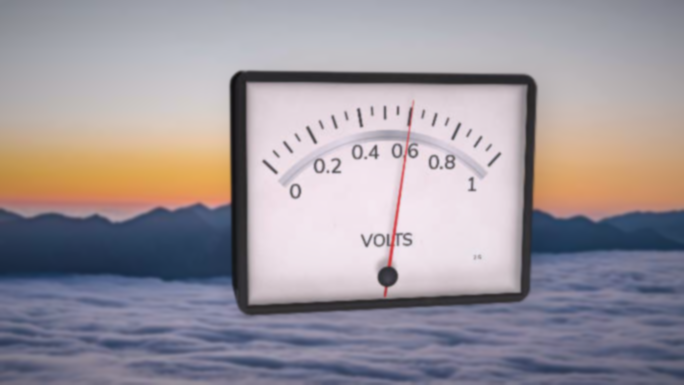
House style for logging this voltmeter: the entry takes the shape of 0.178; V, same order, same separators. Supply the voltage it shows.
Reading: 0.6; V
